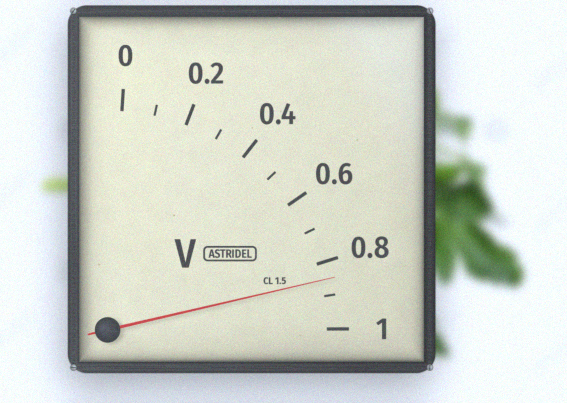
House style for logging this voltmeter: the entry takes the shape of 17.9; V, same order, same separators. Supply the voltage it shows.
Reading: 0.85; V
